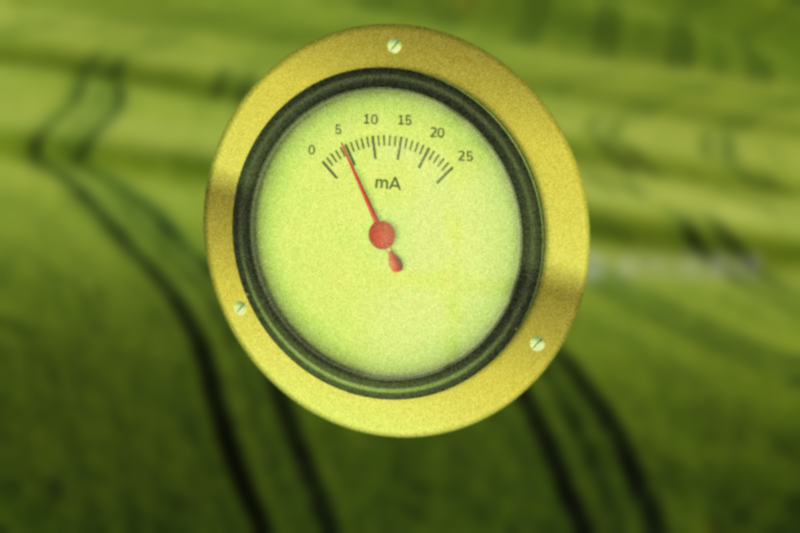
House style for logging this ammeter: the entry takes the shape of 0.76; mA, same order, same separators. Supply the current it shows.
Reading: 5; mA
